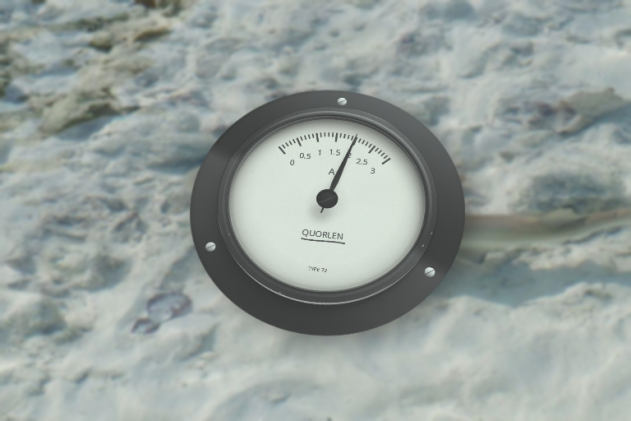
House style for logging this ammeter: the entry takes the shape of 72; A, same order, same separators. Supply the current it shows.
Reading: 2; A
